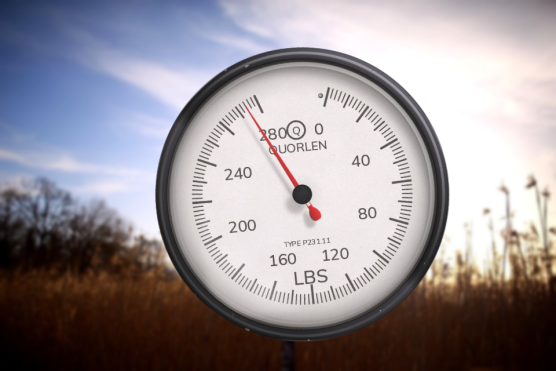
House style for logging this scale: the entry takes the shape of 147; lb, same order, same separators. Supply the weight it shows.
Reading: 274; lb
